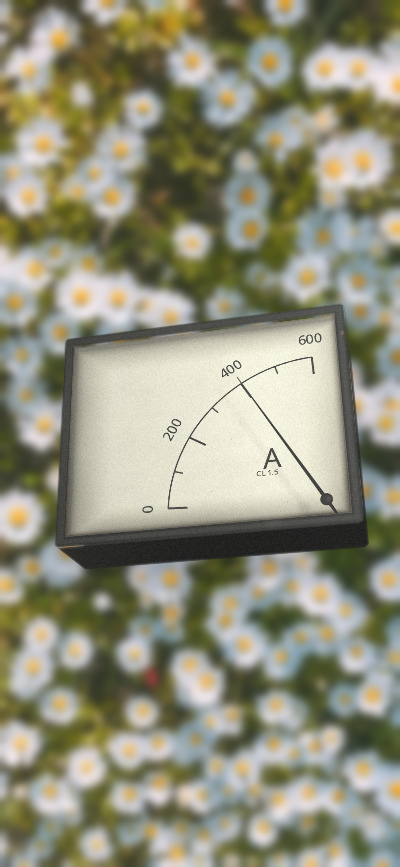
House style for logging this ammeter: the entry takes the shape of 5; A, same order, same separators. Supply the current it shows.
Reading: 400; A
